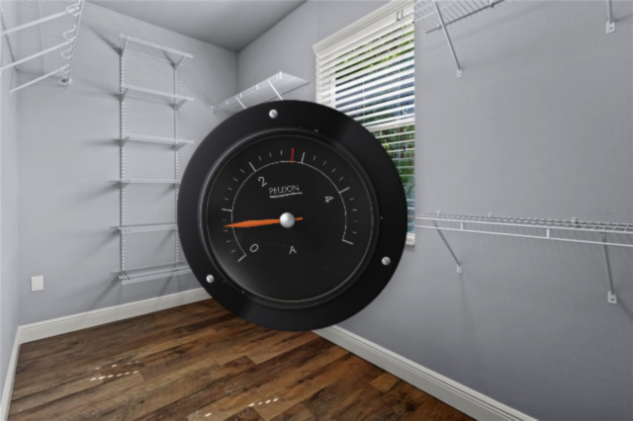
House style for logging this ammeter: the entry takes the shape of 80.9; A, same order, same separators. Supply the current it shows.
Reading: 0.7; A
